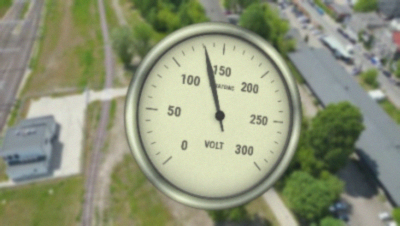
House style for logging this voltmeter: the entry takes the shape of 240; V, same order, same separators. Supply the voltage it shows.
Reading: 130; V
